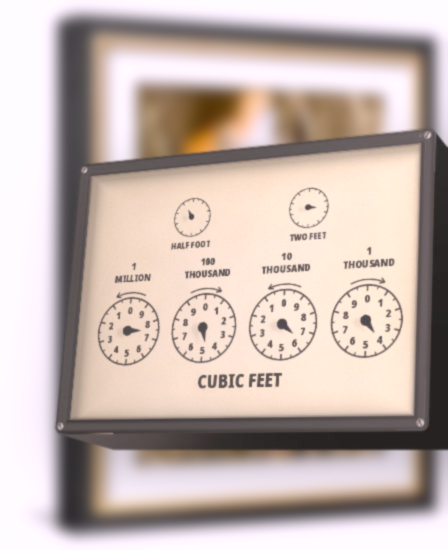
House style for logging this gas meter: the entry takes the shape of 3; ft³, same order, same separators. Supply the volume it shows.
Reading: 746400; ft³
